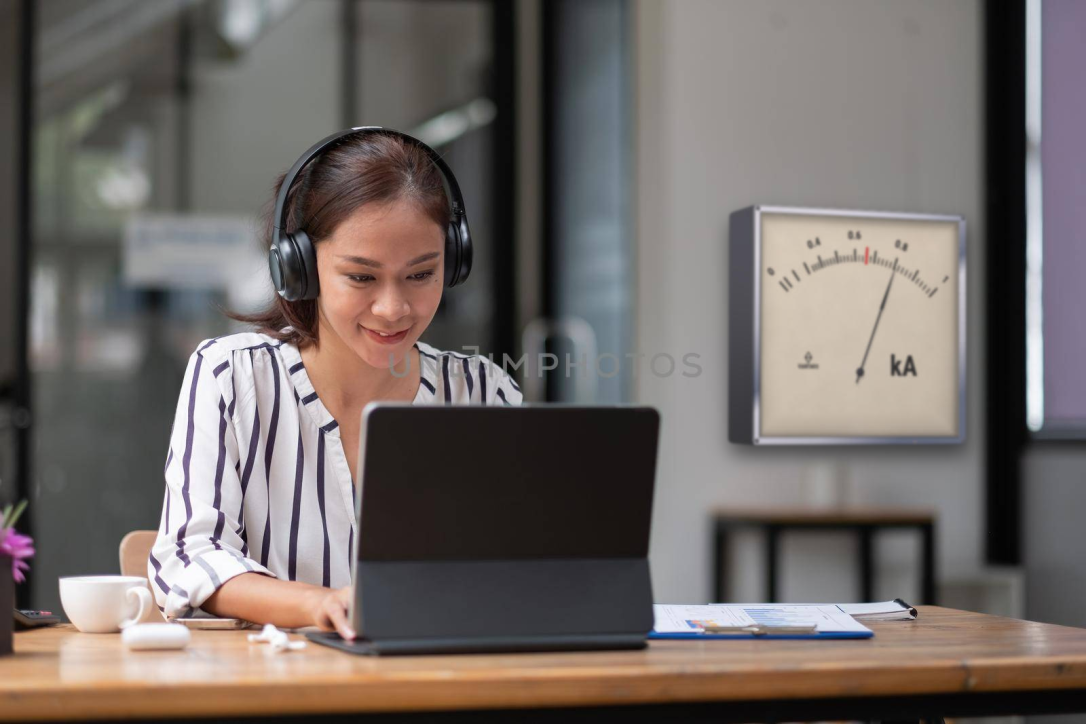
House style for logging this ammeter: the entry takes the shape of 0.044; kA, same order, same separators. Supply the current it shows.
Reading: 0.8; kA
